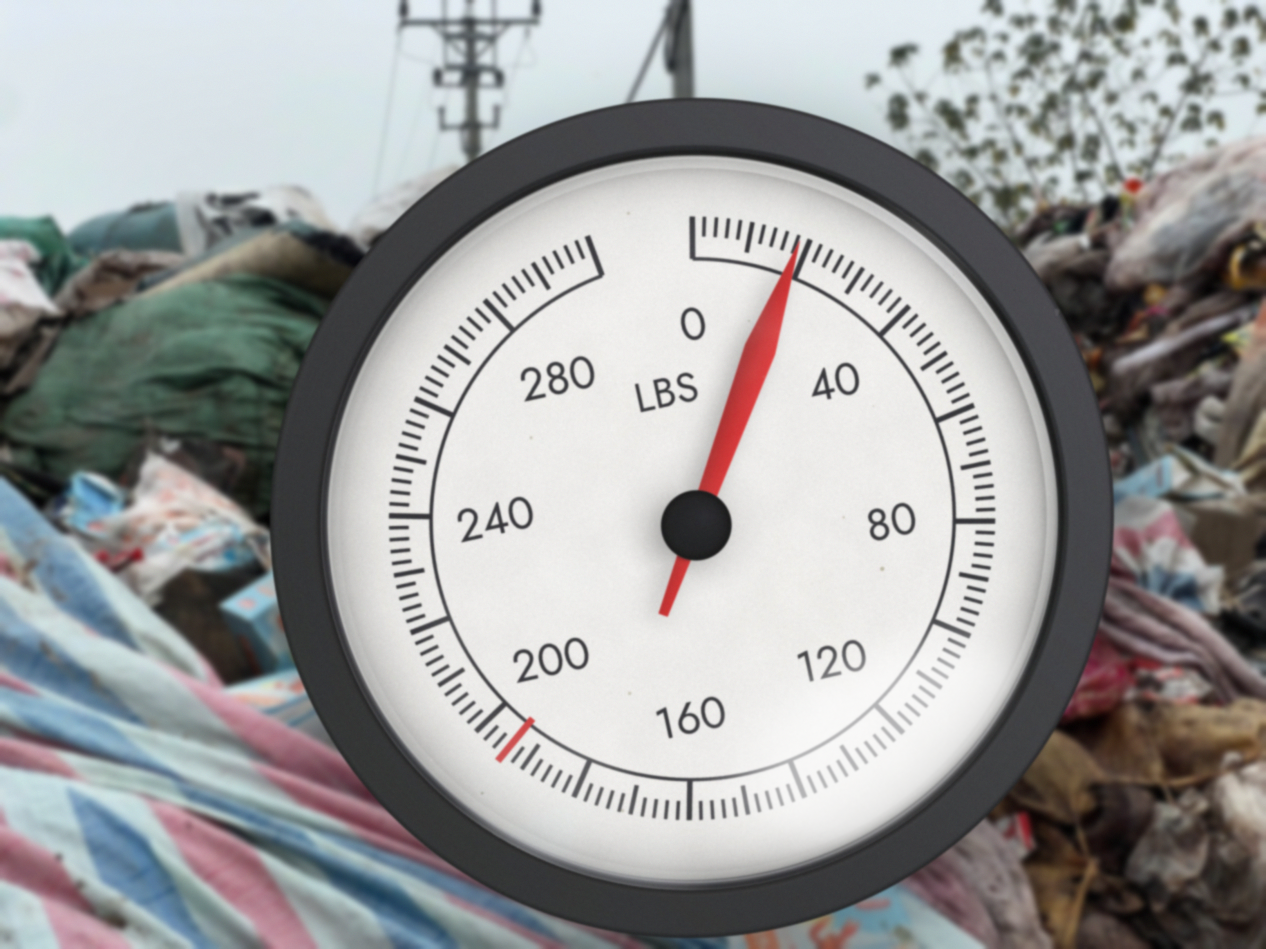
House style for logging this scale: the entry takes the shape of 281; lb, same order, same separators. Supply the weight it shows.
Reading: 18; lb
